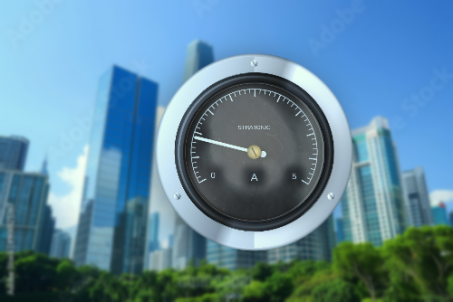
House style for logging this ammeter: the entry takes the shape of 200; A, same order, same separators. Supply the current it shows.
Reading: 0.9; A
